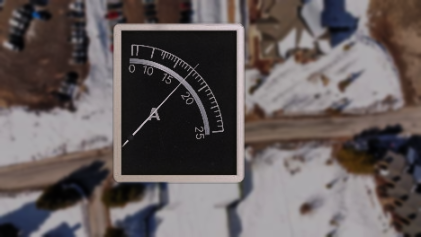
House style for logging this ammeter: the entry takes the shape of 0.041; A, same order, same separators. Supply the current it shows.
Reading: 17.5; A
